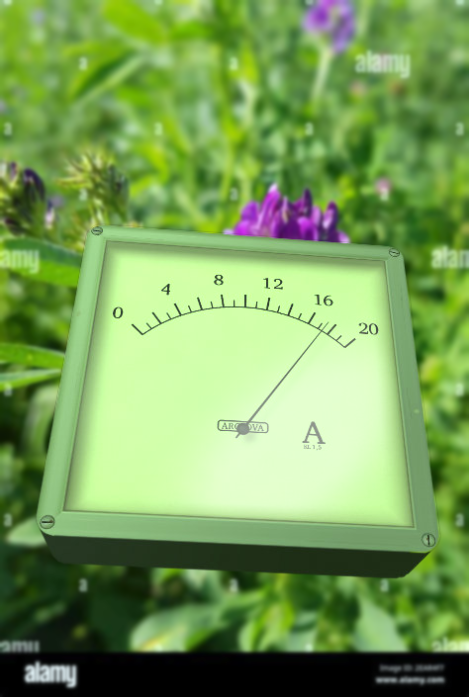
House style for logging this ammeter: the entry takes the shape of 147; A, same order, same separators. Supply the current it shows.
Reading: 17.5; A
